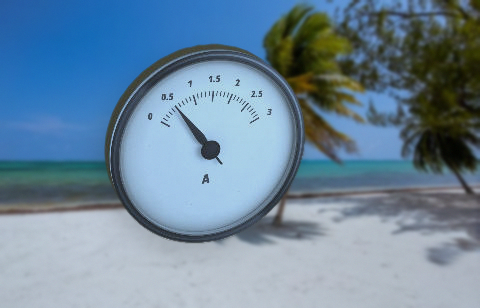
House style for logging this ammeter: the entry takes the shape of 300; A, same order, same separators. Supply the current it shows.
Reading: 0.5; A
